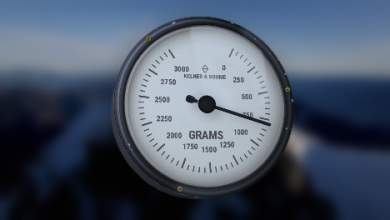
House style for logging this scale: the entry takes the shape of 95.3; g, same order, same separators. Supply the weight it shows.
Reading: 800; g
